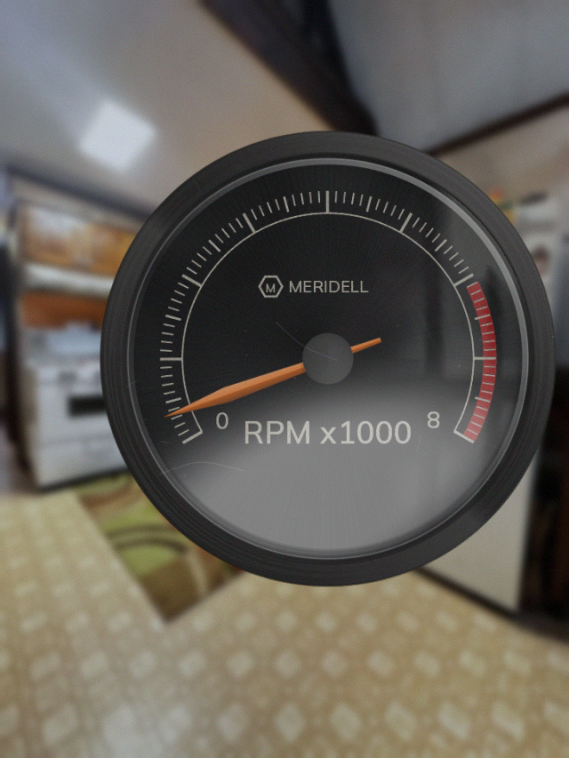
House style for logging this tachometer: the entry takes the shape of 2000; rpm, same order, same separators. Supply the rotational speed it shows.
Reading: 350; rpm
